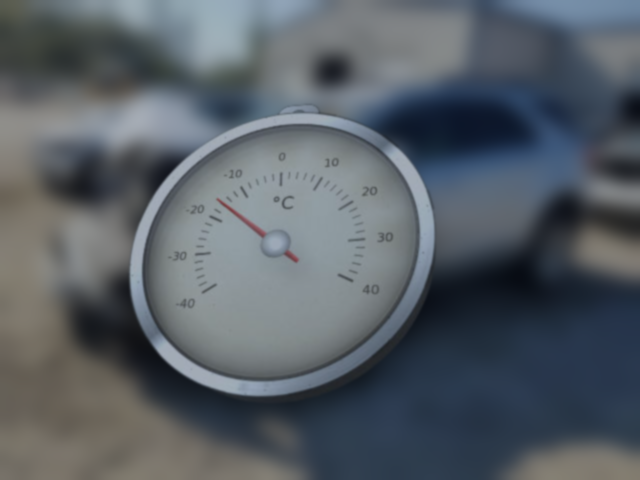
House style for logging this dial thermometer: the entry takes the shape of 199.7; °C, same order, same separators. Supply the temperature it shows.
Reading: -16; °C
